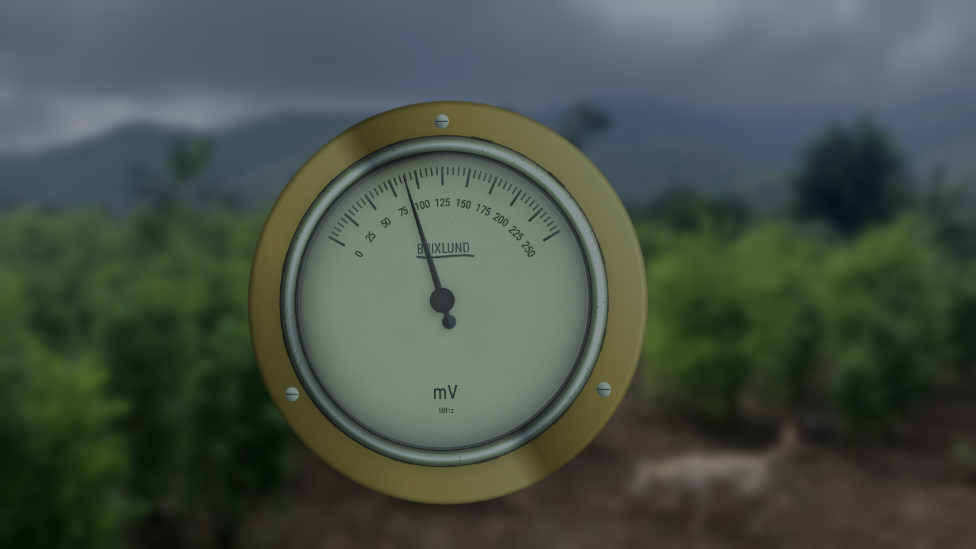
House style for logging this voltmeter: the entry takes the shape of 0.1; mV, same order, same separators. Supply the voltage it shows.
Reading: 90; mV
